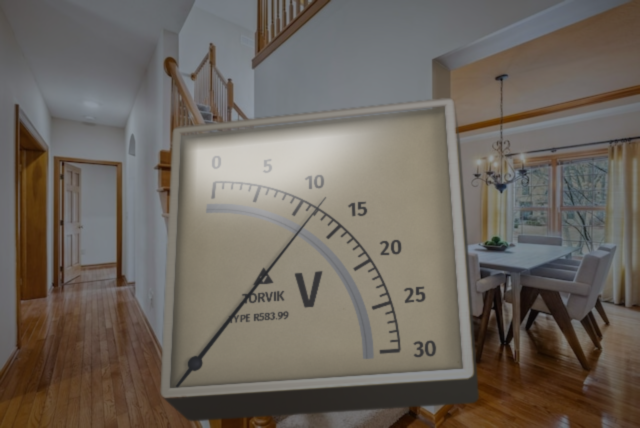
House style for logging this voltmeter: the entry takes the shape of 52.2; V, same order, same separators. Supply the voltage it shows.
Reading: 12; V
